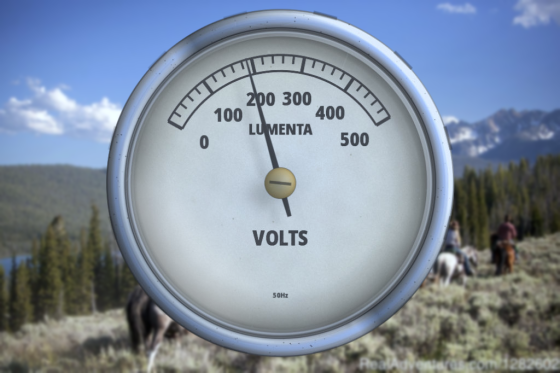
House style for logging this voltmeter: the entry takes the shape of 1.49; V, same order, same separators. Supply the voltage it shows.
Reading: 190; V
